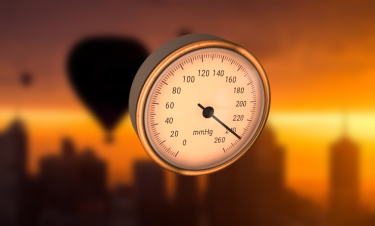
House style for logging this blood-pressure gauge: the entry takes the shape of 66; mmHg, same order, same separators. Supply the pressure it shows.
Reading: 240; mmHg
